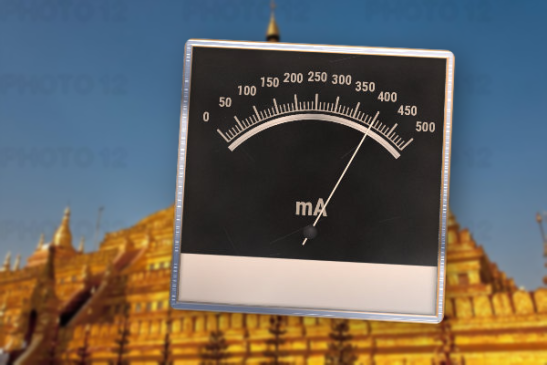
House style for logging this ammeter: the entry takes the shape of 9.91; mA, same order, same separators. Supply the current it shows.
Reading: 400; mA
